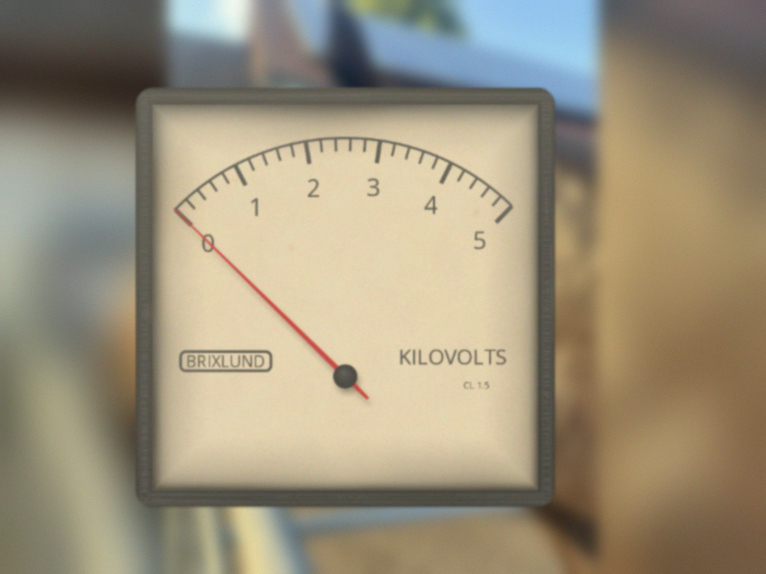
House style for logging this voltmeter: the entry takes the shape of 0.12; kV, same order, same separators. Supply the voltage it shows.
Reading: 0; kV
